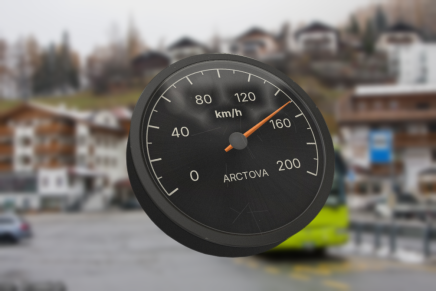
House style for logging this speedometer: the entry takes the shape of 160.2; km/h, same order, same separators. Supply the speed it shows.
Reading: 150; km/h
